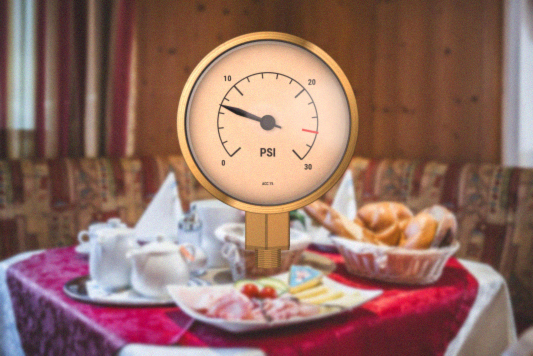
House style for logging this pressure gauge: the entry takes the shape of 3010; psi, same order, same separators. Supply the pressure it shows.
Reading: 7; psi
